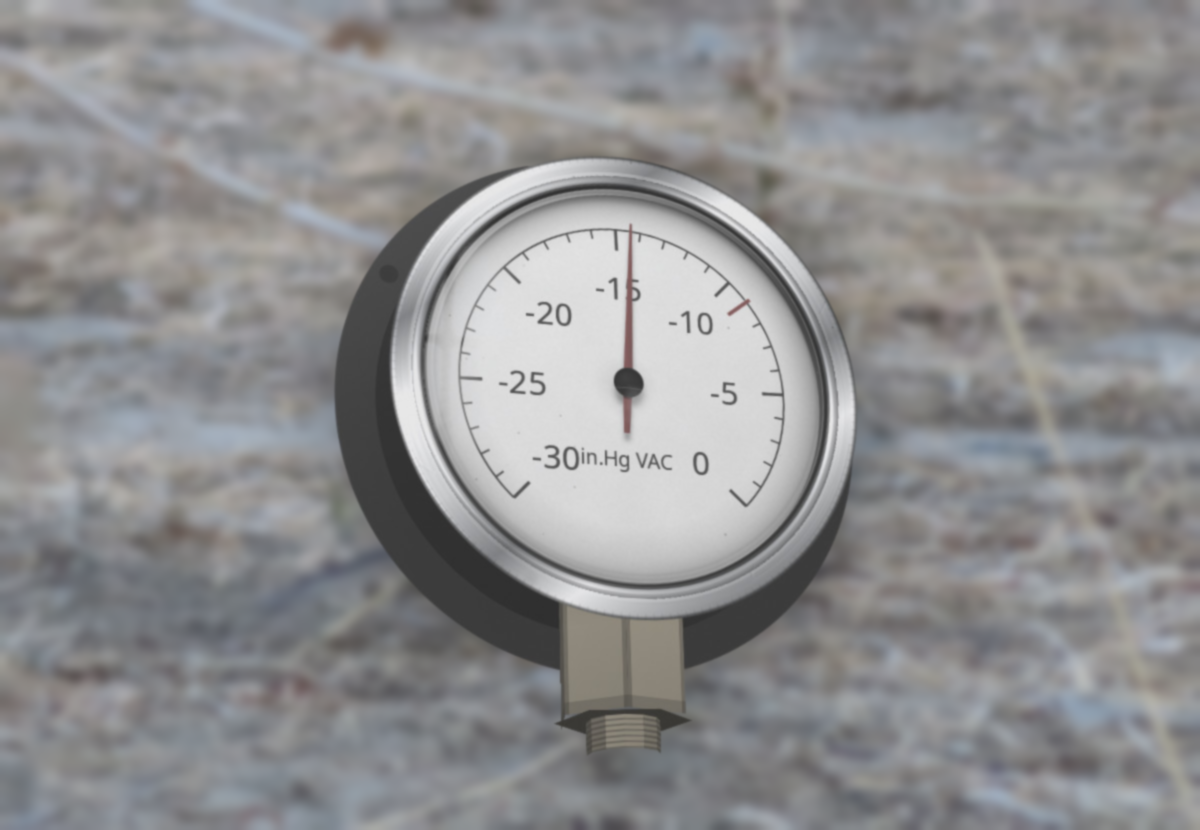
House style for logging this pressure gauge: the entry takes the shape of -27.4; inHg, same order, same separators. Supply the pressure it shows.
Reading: -14.5; inHg
